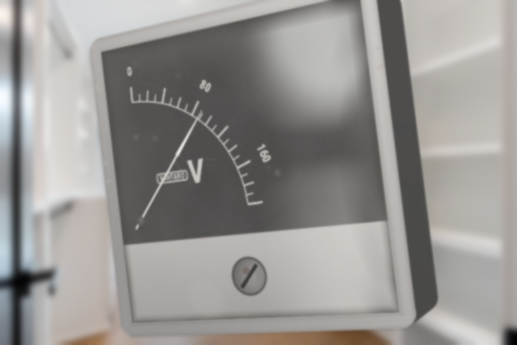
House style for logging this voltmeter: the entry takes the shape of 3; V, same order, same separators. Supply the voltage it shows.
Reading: 90; V
